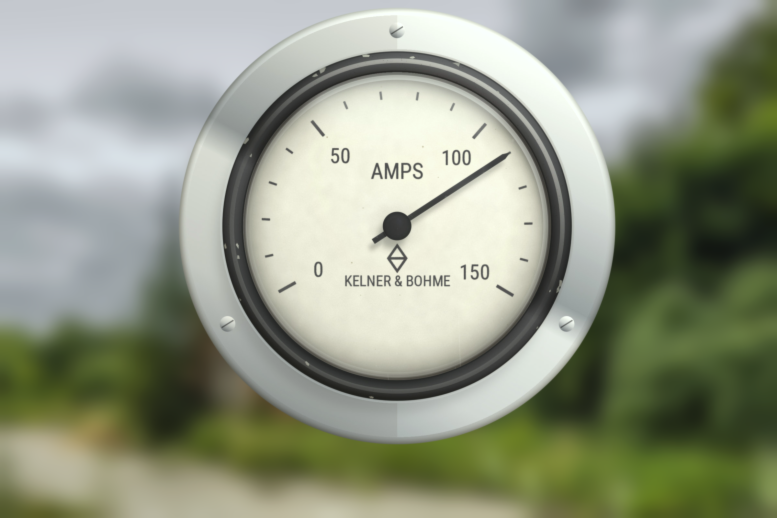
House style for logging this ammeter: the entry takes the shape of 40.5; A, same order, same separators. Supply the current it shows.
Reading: 110; A
